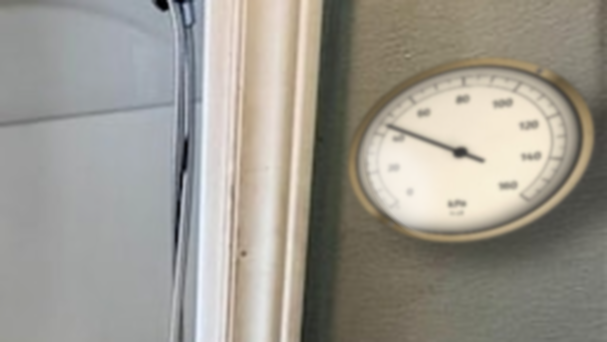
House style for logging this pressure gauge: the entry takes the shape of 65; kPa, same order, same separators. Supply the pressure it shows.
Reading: 45; kPa
